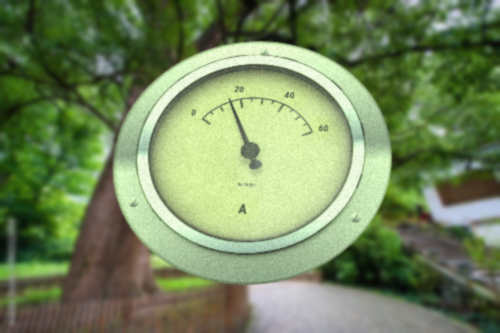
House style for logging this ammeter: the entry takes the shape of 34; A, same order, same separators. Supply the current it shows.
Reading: 15; A
